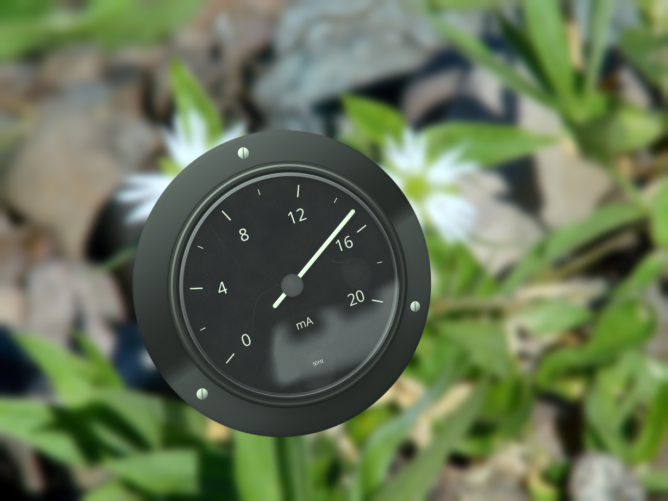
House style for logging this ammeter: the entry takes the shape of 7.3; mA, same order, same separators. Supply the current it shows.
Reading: 15; mA
